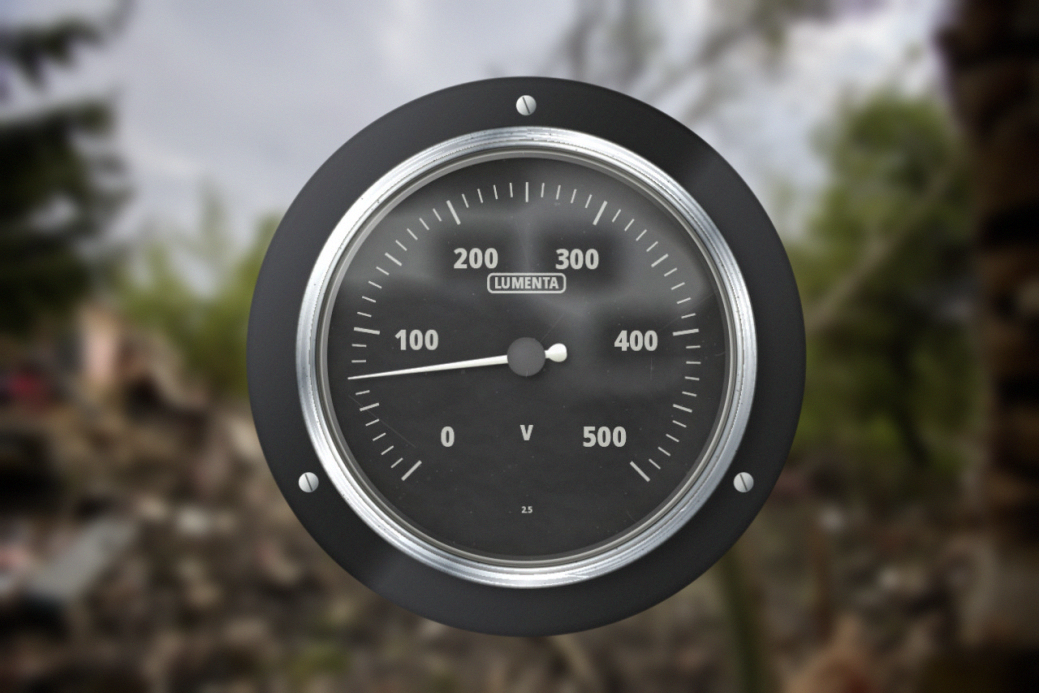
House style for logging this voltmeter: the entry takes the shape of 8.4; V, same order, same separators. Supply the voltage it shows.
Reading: 70; V
